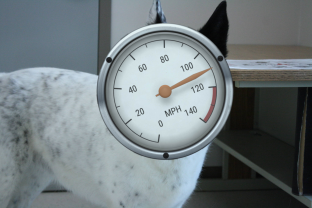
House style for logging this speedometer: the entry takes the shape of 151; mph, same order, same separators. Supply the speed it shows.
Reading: 110; mph
